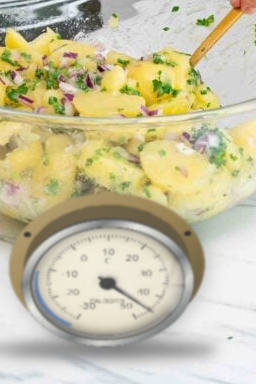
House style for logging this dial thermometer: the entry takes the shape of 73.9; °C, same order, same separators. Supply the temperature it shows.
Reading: 45; °C
